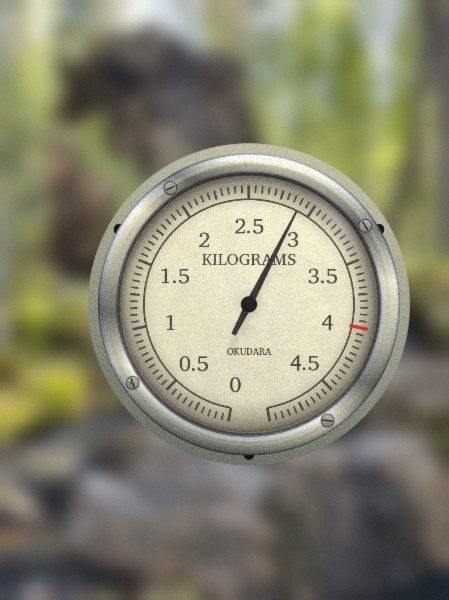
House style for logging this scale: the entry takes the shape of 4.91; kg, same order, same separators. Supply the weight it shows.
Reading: 2.9; kg
